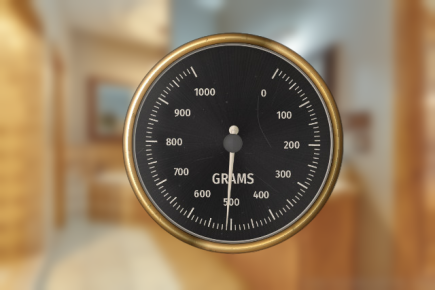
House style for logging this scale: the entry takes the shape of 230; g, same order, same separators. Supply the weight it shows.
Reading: 510; g
